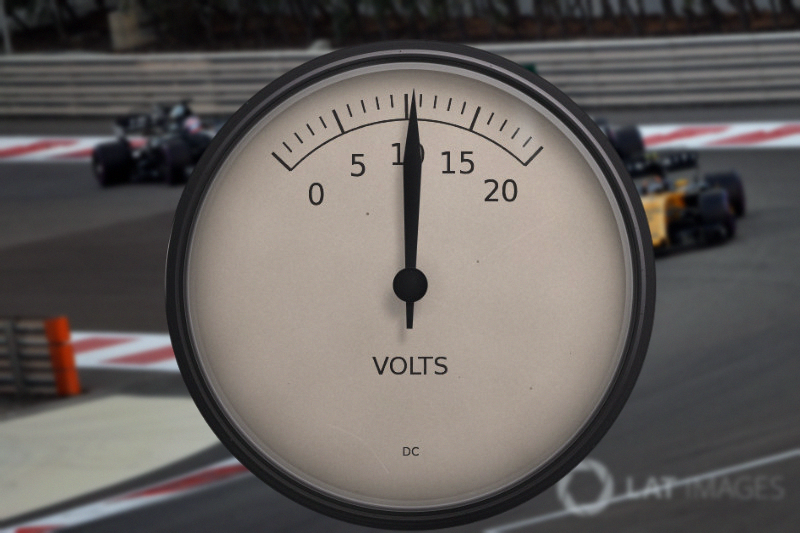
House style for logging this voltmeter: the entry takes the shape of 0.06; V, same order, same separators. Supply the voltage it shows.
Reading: 10.5; V
